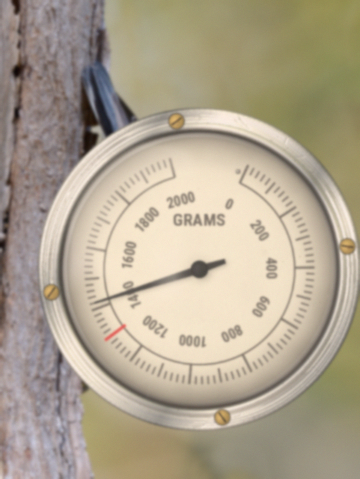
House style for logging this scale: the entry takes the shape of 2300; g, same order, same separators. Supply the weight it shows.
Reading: 1420; g
